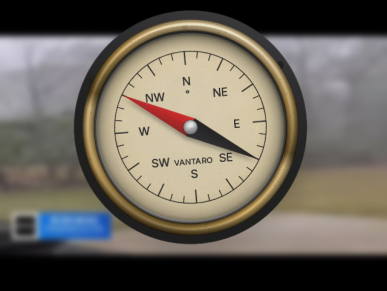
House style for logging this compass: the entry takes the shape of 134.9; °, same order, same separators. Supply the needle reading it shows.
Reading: 300; °
